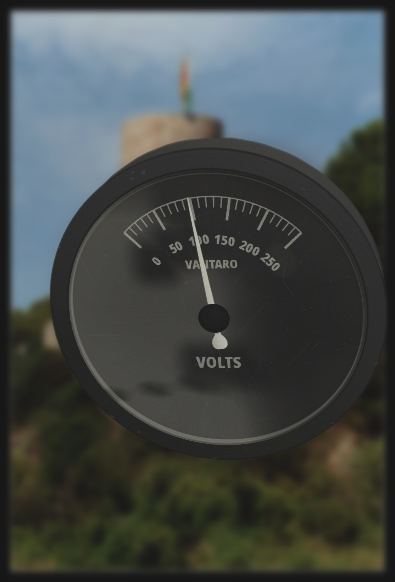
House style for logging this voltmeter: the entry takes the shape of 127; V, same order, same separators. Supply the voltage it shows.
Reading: 100; V
